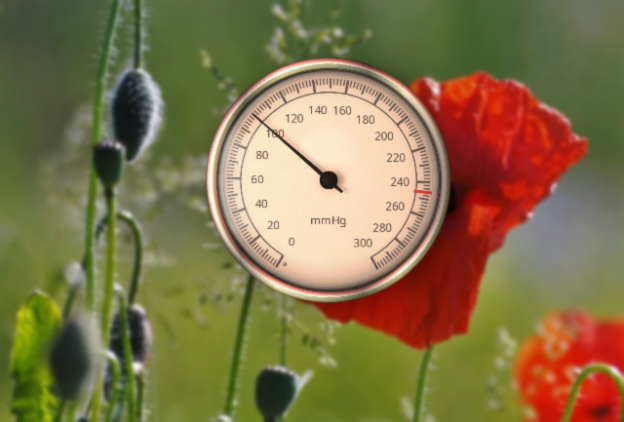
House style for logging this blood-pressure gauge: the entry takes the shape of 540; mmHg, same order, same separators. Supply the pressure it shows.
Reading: 100; mmHg
